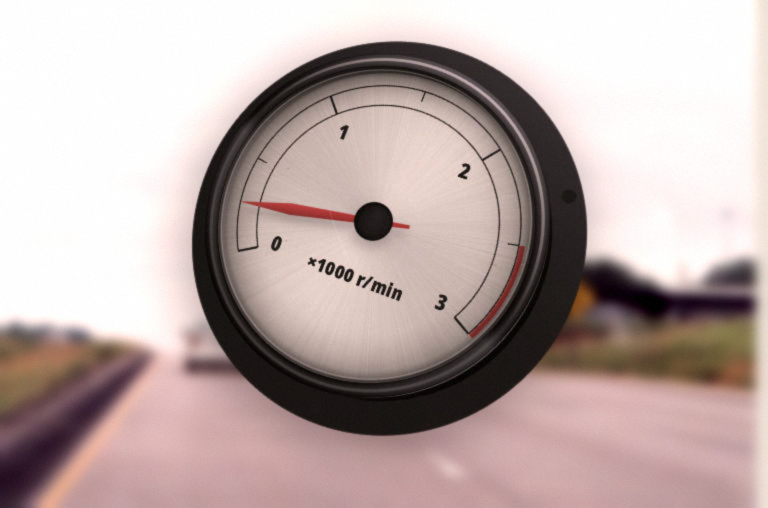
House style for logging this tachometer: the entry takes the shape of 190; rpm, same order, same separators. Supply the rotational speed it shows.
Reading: 250; rpm
